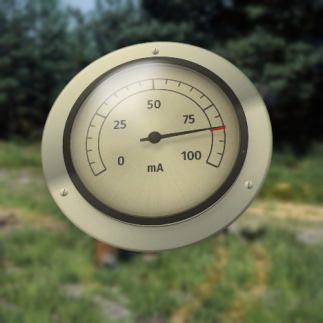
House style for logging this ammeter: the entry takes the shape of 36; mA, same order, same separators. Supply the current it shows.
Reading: 85; mA
